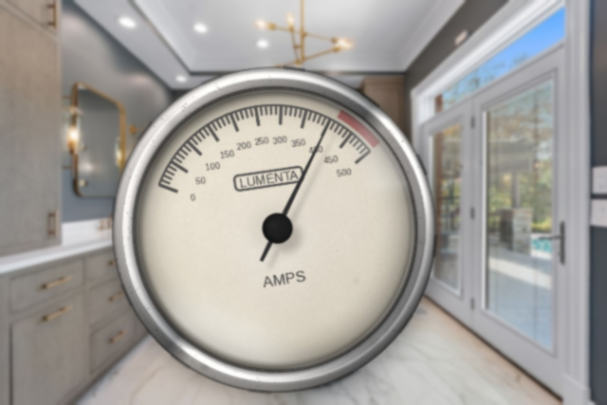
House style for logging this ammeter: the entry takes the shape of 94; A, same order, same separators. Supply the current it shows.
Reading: 400; A
